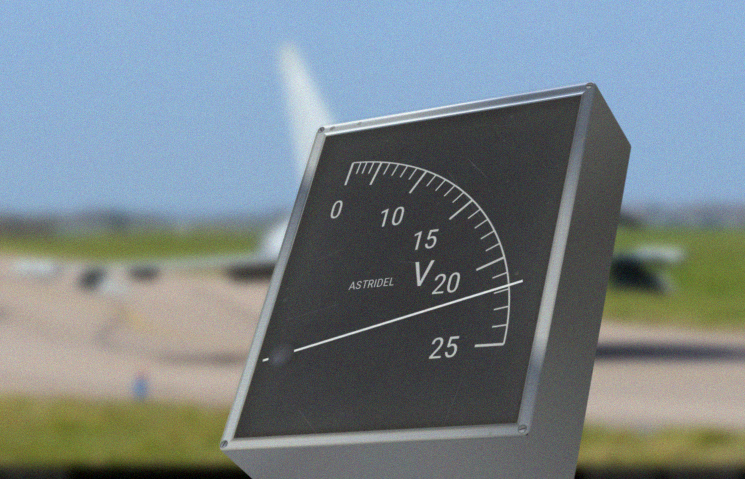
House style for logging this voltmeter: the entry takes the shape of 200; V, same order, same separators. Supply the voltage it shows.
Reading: 22; V
